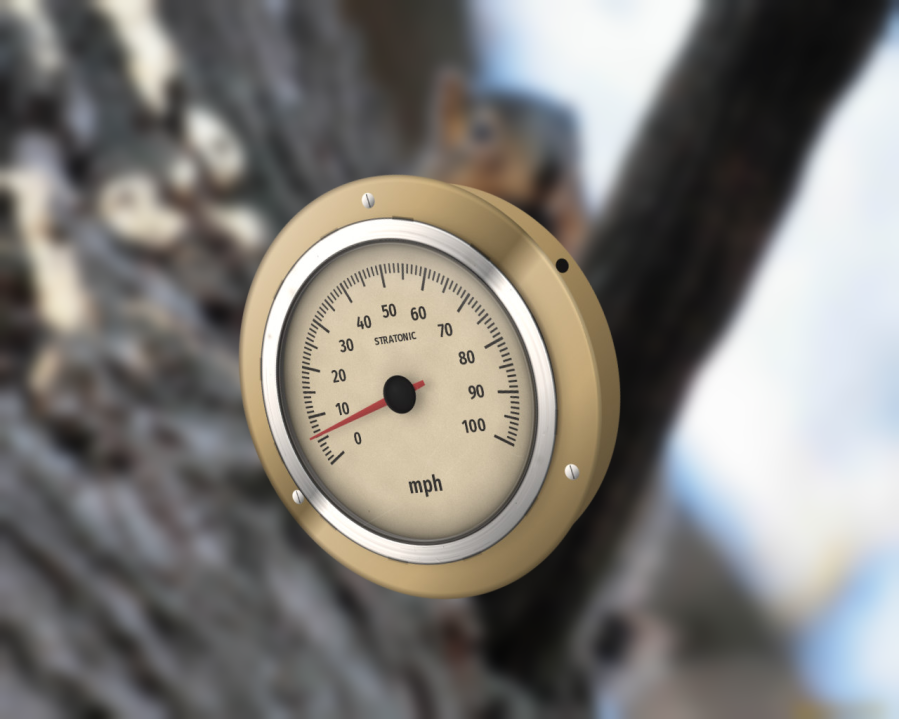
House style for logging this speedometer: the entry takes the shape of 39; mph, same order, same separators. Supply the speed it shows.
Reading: 6; mph
